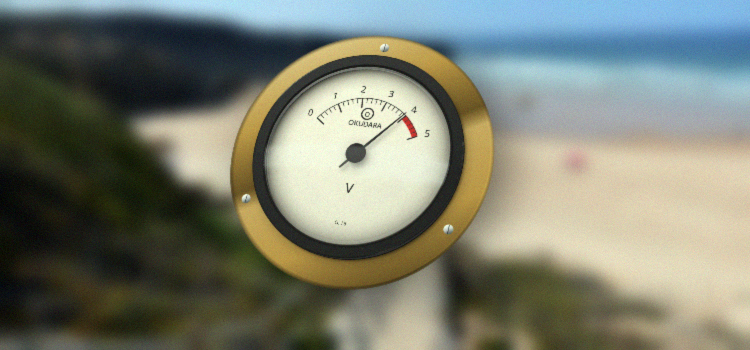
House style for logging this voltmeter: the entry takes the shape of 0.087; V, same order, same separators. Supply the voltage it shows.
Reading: 4; V
